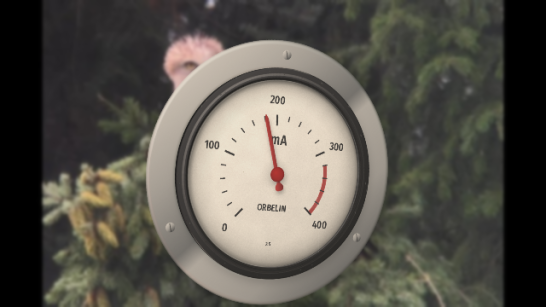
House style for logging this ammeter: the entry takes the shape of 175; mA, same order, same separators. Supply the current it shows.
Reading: 180; mA
